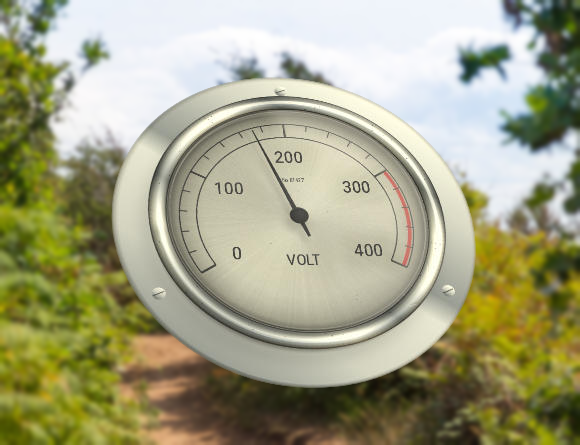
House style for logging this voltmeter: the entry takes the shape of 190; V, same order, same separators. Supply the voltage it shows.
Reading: 170; V
